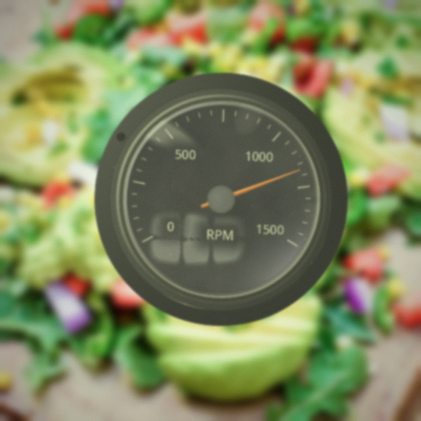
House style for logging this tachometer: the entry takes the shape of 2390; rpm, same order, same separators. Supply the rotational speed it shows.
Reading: 1175; rpm
